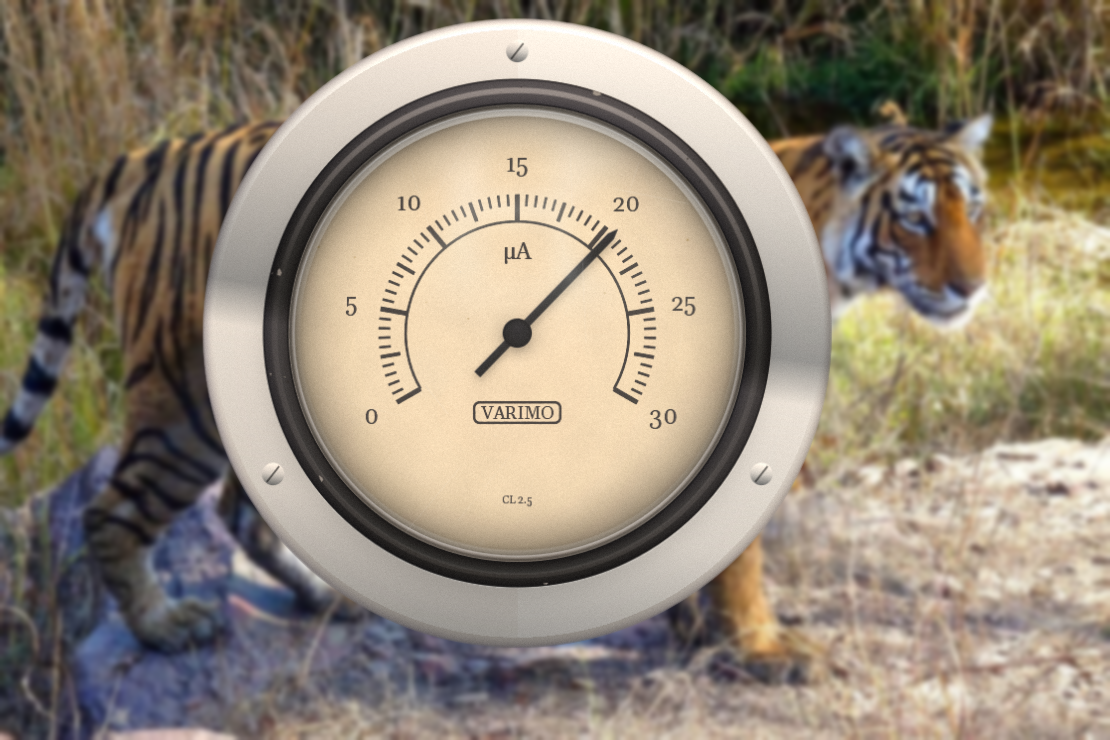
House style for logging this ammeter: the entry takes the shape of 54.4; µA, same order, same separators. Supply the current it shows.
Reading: 20.5; µA
